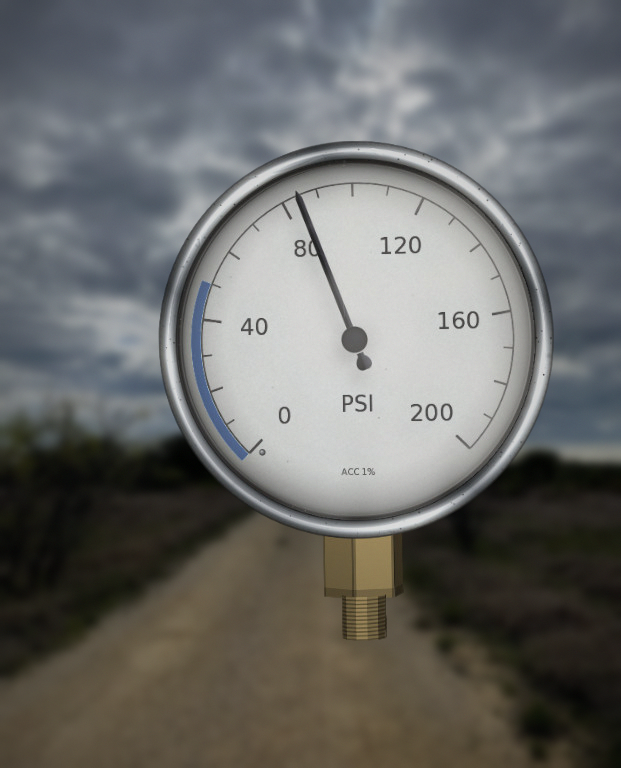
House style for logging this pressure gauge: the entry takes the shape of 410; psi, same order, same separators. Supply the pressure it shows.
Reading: 85; psi
